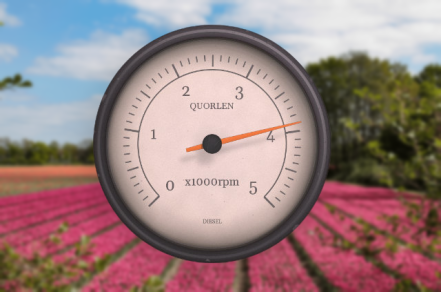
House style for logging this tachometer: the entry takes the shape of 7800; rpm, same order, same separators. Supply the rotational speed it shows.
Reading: 3900; rpm
